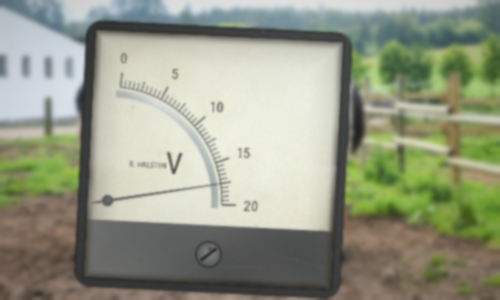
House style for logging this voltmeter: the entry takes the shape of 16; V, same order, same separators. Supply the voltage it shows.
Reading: 17.5; V
